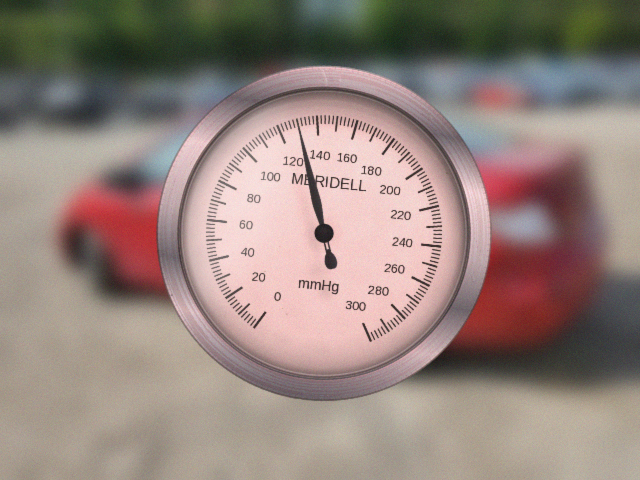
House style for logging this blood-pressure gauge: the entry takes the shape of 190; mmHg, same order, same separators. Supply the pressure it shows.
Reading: 130; mmHg
